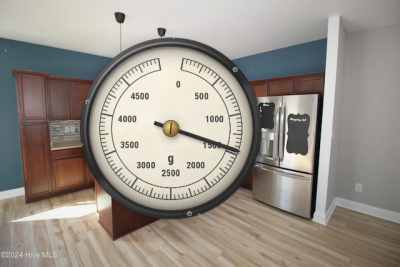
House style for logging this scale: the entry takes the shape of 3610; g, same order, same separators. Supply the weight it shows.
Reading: 1450; g
